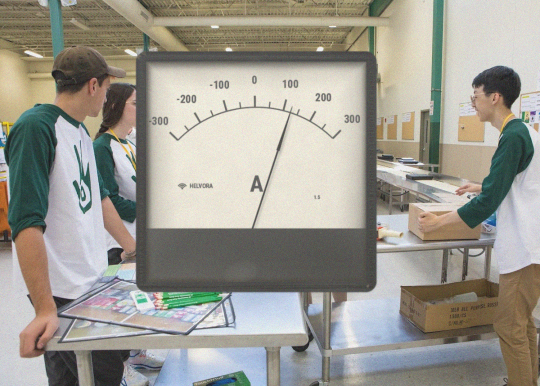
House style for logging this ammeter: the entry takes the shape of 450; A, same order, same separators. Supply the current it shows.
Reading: 125; A
